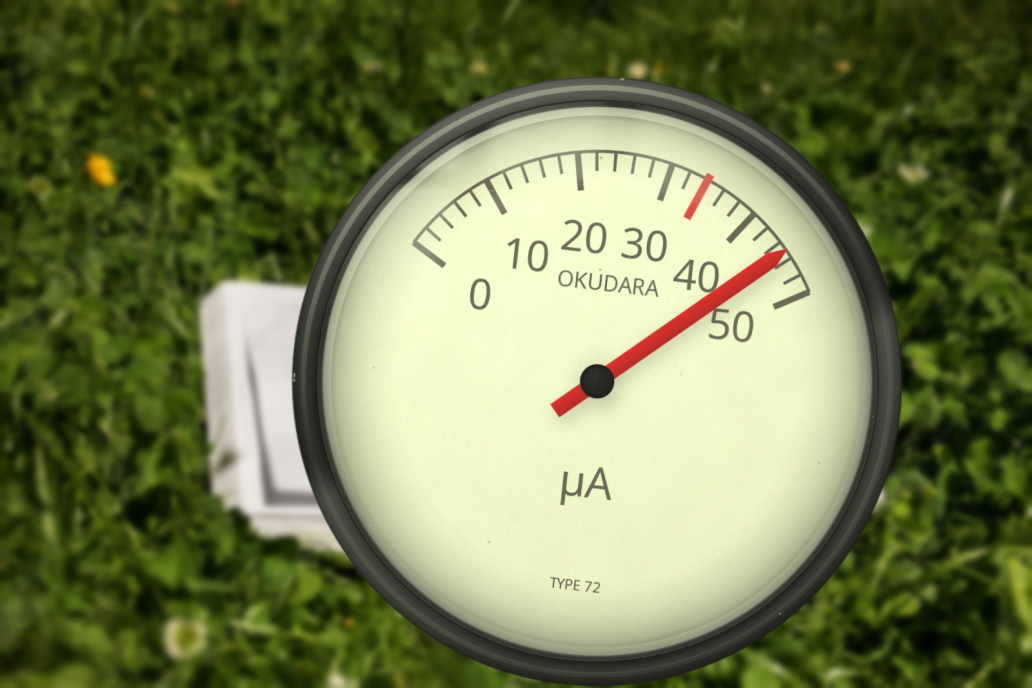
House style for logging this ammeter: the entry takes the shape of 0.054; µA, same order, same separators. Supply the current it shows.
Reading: 45; µA
